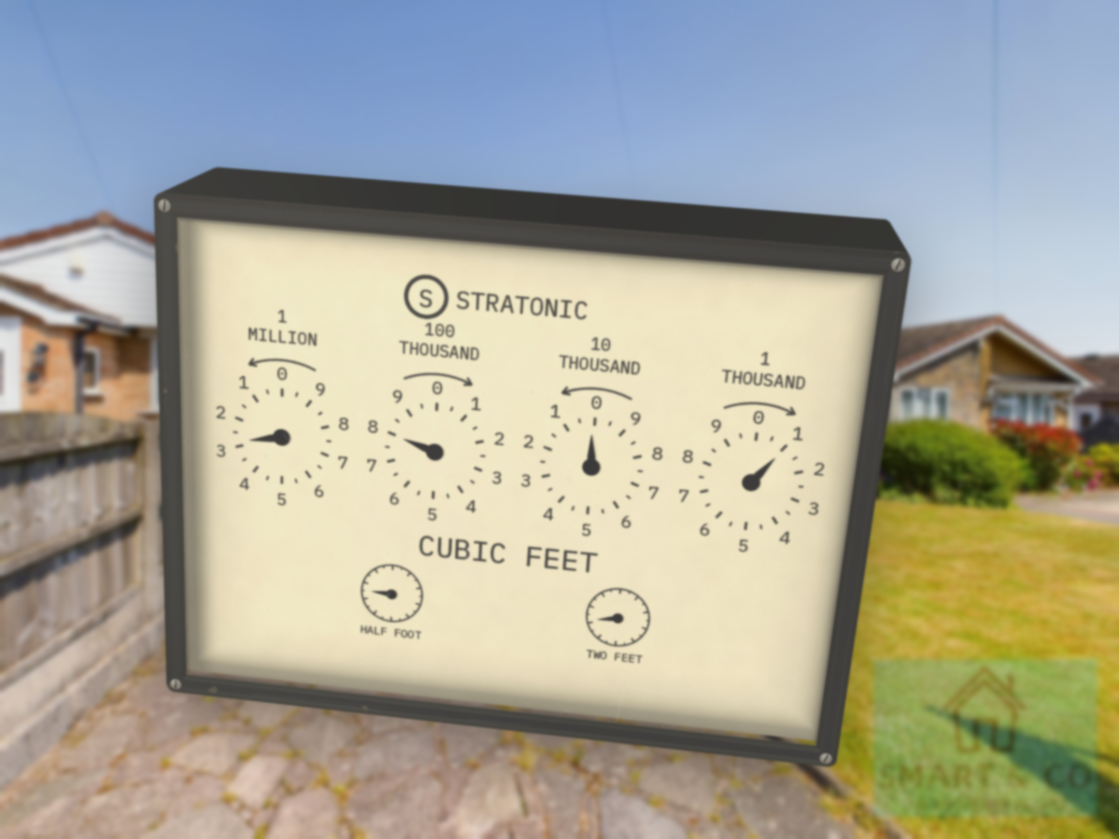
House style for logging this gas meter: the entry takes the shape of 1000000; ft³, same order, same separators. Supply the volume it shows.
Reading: 280100; ft³
